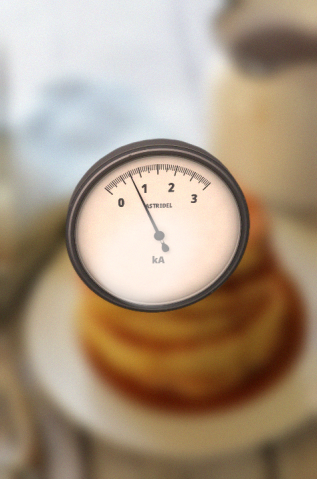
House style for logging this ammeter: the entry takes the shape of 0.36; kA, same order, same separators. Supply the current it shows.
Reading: 0.75; kA
